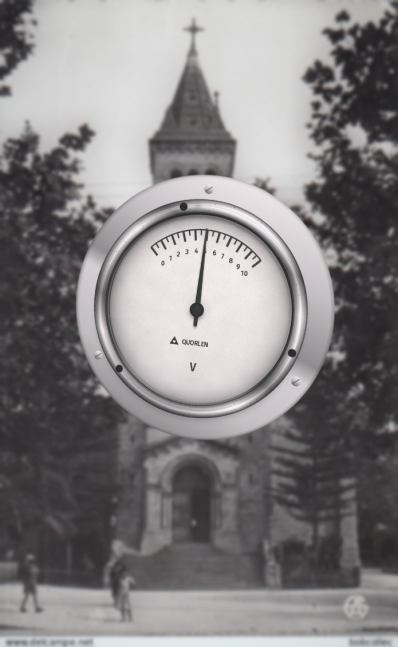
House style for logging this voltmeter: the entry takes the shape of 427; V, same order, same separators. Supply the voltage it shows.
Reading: 5; V
